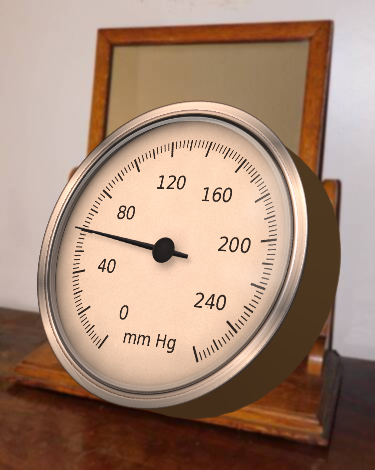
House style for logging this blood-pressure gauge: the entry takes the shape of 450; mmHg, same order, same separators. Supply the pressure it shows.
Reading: 60; mmHg
